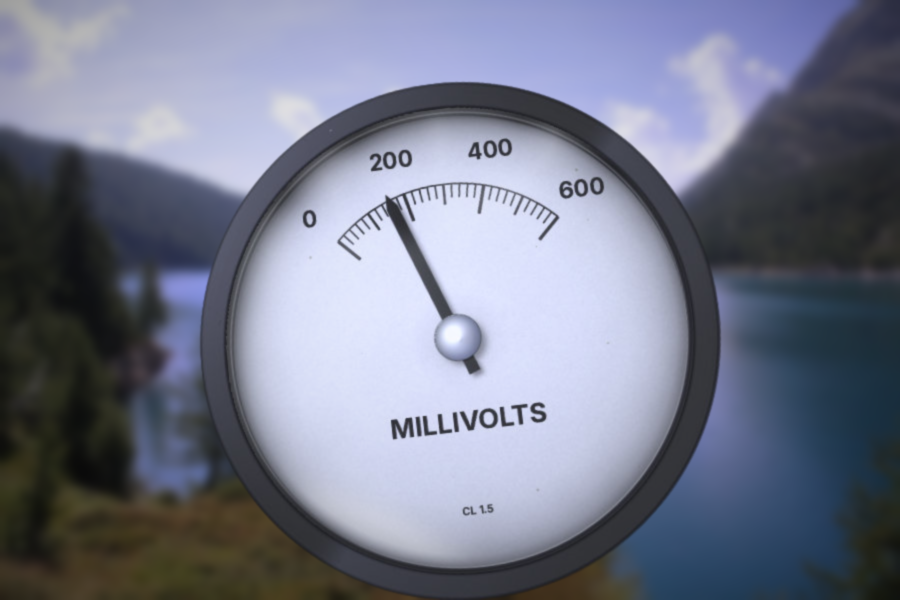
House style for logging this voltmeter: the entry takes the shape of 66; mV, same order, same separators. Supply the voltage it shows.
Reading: 160; mV
